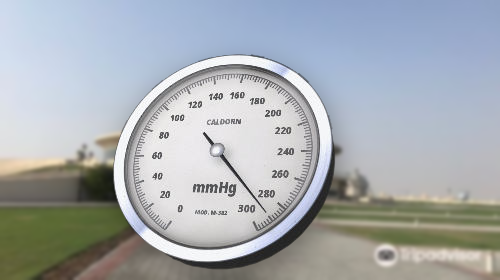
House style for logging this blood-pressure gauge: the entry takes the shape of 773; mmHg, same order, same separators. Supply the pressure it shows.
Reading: 290; mmHg
